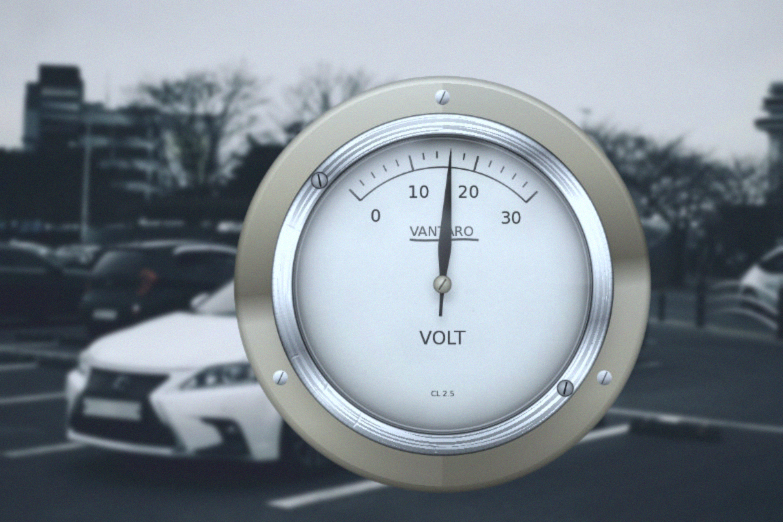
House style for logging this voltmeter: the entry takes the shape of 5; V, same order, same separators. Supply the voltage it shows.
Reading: 16; V
